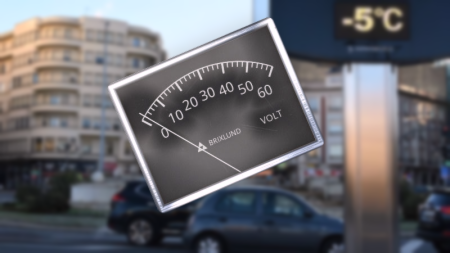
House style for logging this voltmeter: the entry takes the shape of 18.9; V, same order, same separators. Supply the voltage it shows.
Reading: 2; V
